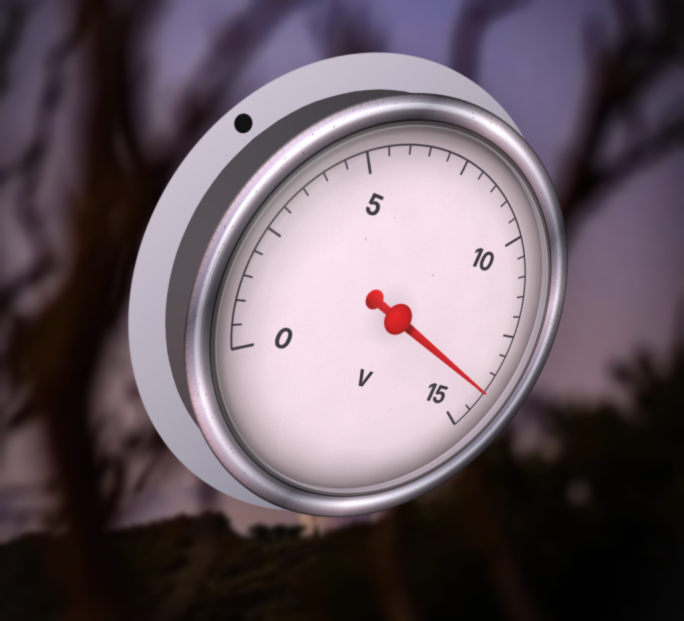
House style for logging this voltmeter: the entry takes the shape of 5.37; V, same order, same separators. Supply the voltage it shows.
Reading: 14; V
